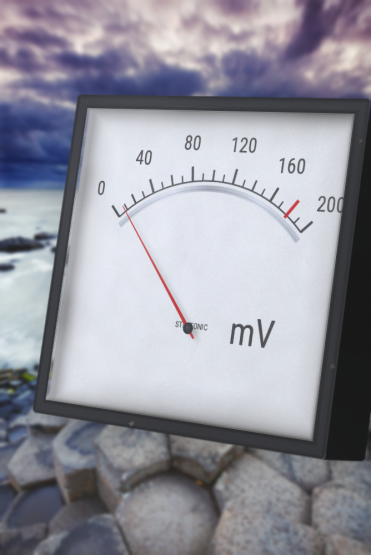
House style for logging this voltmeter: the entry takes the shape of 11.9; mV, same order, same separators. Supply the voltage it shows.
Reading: 10; mV
